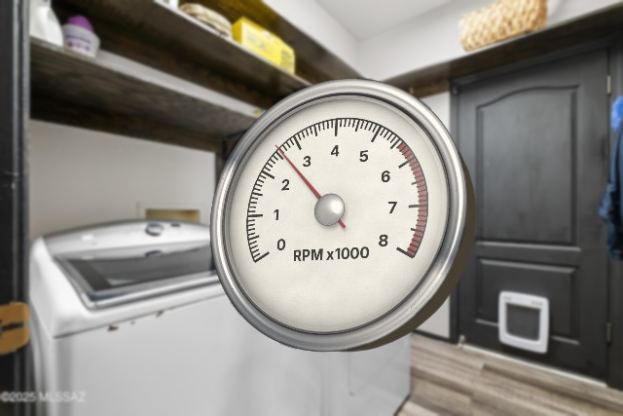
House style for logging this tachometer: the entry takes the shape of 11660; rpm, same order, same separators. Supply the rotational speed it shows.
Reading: 2600; rpm
